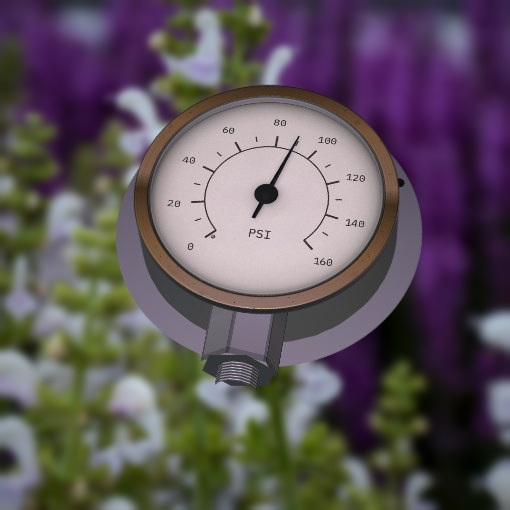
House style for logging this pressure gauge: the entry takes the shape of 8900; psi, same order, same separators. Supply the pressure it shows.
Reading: 90; psi
